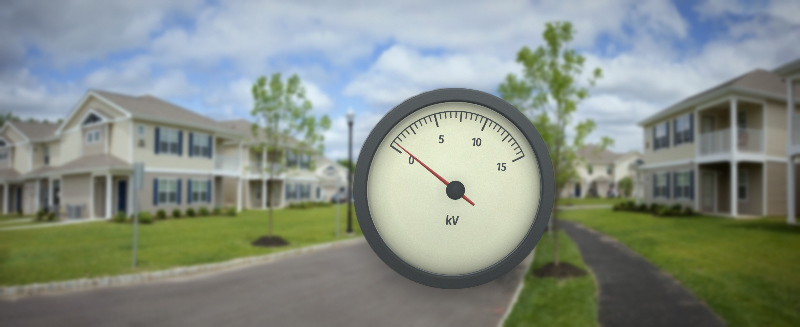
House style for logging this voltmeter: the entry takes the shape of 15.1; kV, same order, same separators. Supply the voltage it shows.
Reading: 0.5; kV
